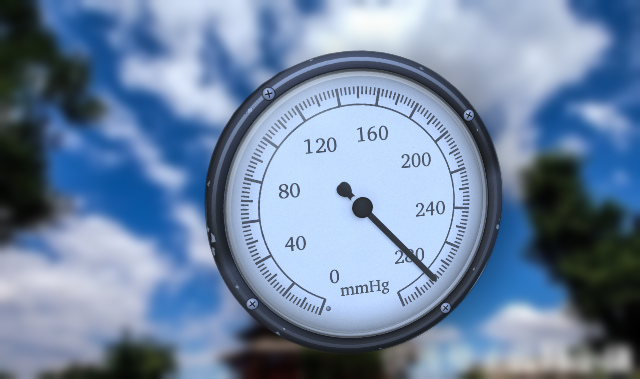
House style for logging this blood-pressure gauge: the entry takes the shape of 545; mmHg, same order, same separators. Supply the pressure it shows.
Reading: 280; mmHg
